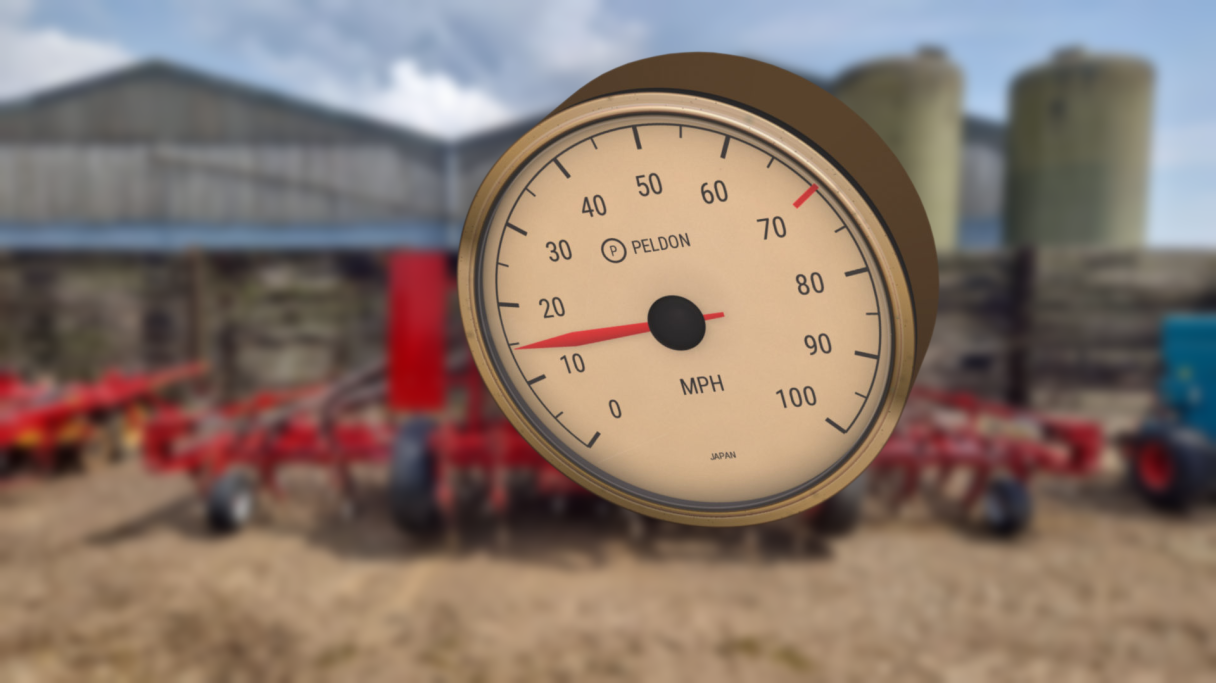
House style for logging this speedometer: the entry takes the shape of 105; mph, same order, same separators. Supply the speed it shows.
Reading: 15; mph
